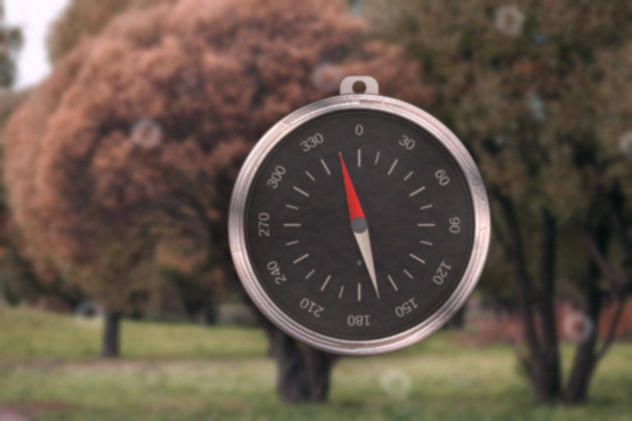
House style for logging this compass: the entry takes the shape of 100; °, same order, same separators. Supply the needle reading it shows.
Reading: 345; °
